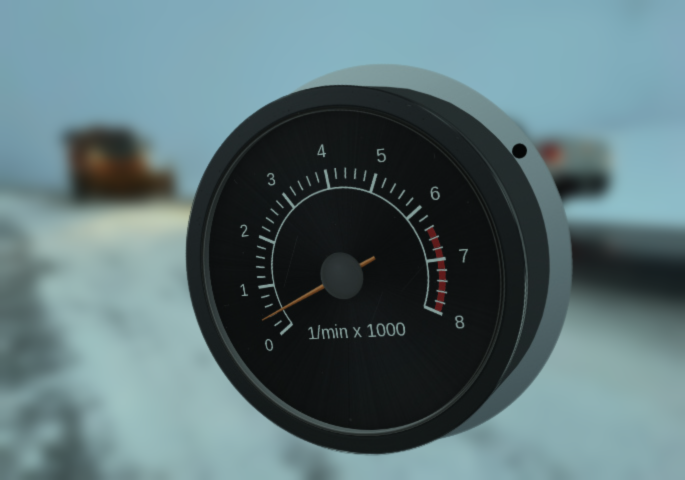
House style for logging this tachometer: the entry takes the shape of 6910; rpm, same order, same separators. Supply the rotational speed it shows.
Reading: 400; rpm
